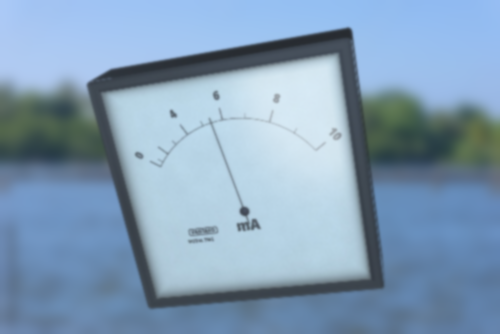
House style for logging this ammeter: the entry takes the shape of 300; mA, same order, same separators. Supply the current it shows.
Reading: 5.5; mA
